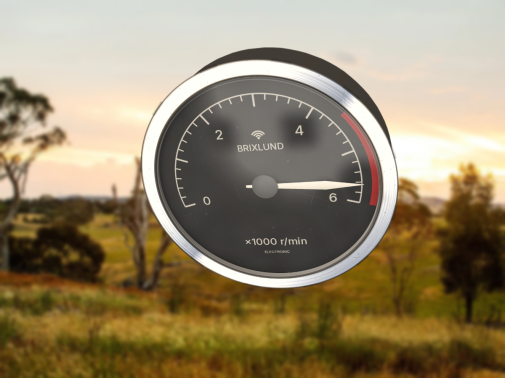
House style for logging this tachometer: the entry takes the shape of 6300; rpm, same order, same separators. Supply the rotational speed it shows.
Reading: 5600; rpm
